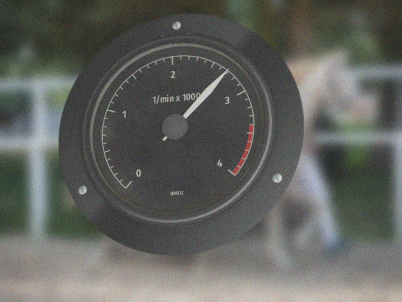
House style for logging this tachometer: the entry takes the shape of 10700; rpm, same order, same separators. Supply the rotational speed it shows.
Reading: 2700; rpm
